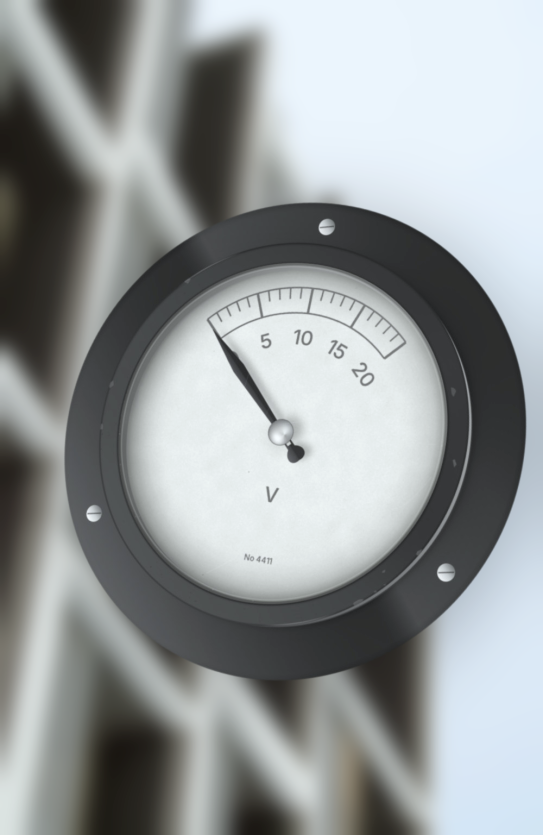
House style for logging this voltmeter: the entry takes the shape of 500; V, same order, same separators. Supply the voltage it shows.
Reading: 0; V
